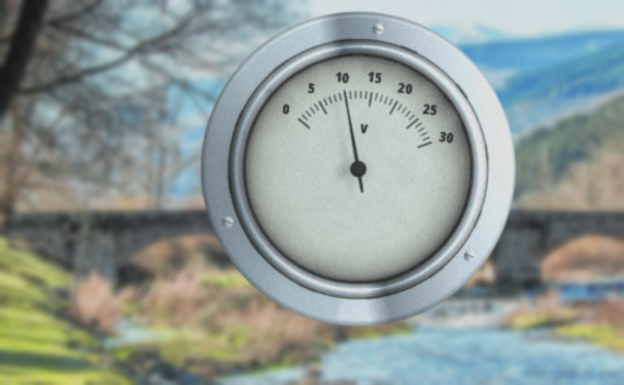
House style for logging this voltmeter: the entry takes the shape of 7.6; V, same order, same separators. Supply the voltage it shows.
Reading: 10; V
